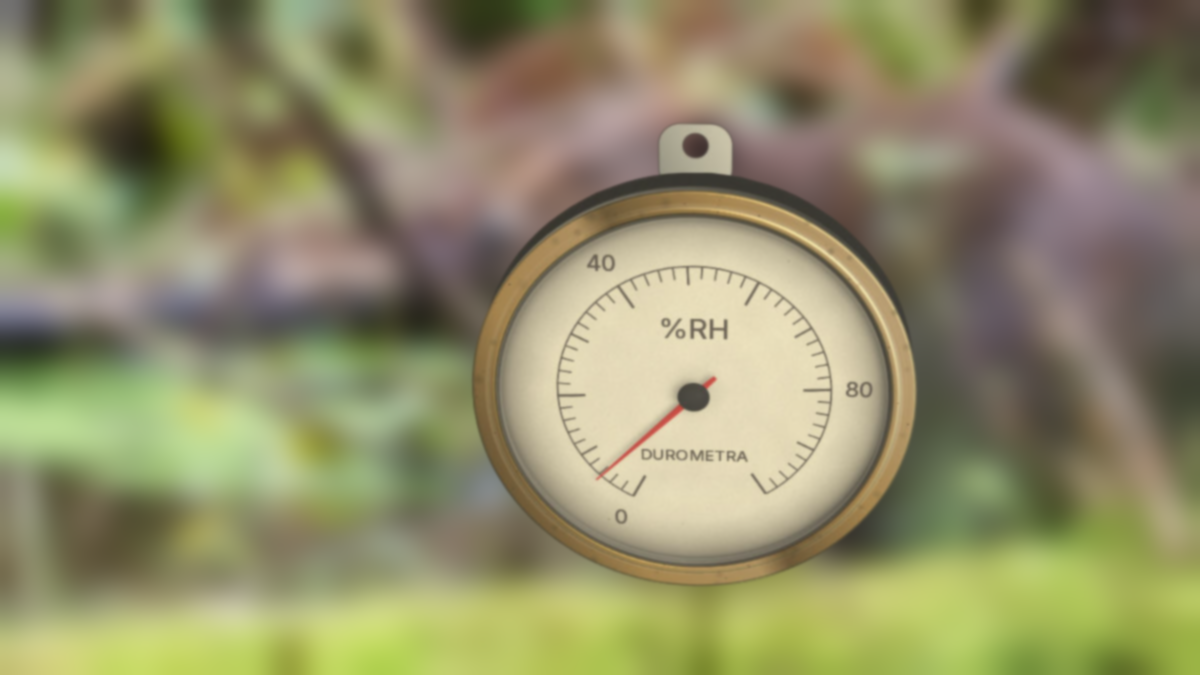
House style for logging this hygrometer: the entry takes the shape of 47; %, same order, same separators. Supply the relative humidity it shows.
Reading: 6; %
